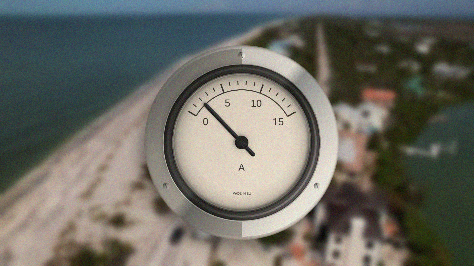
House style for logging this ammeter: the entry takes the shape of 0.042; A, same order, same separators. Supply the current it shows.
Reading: 2; A
